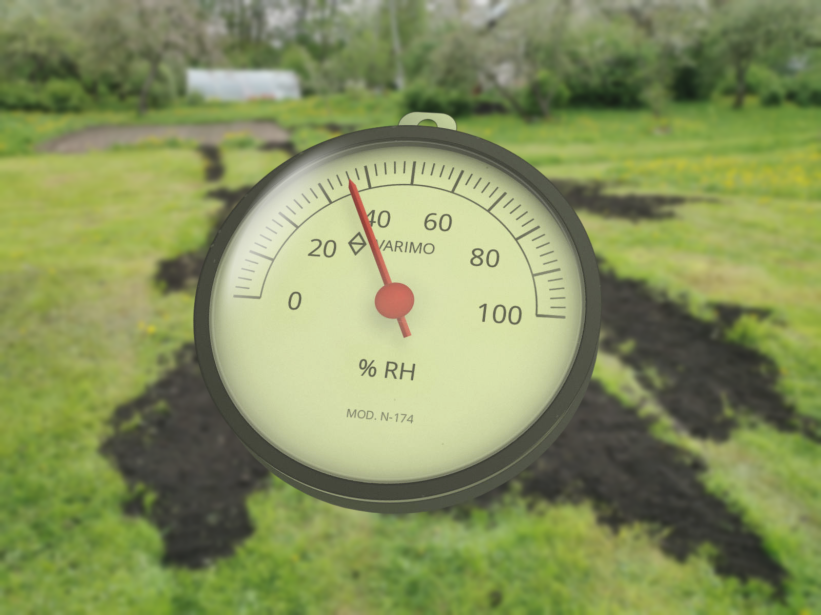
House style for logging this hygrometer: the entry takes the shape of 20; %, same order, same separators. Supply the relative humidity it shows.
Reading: 36; %
